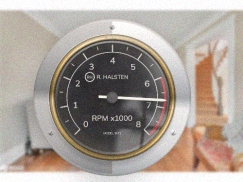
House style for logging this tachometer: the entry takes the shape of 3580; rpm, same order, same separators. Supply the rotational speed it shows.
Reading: 6750; rpm
